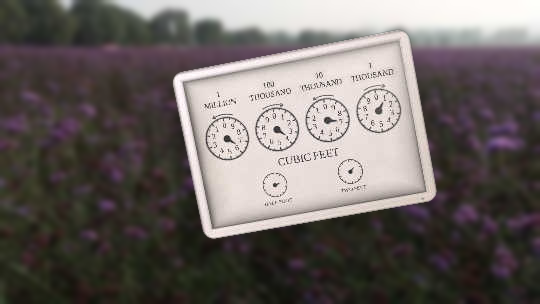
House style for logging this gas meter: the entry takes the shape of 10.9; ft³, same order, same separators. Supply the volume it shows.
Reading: 637100; ft³
